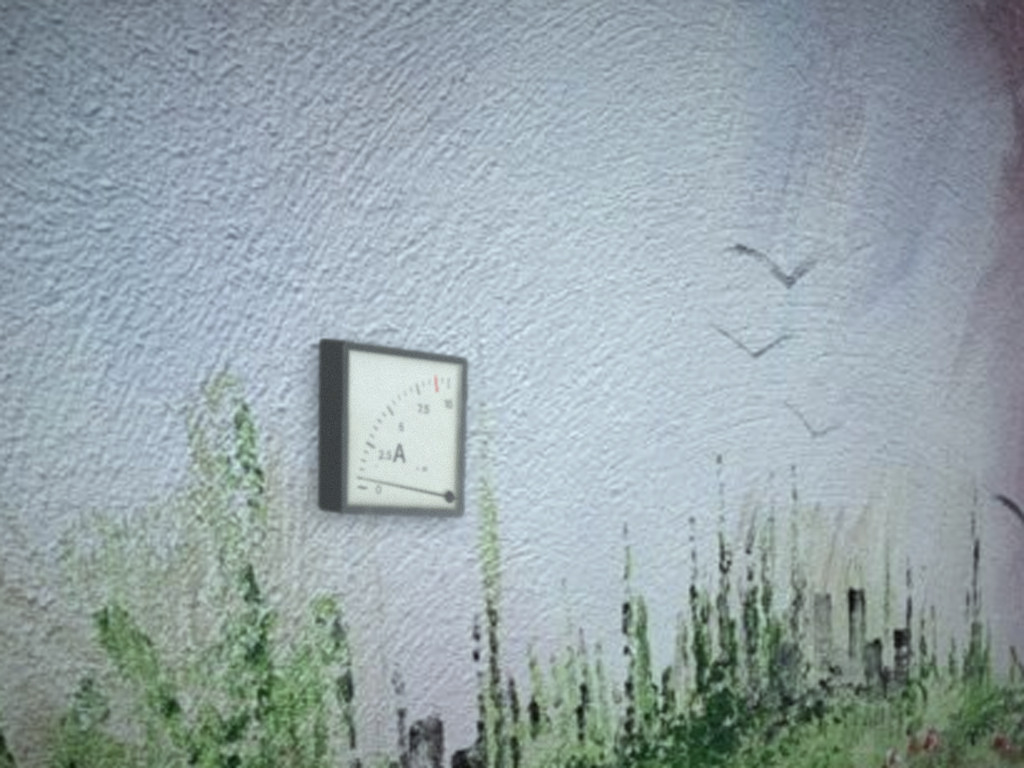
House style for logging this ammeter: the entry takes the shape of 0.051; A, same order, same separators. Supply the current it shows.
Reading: 0.5; A
